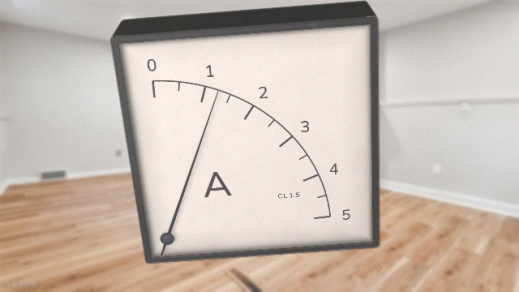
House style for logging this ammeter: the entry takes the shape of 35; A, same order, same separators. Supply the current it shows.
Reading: 1.25; A
